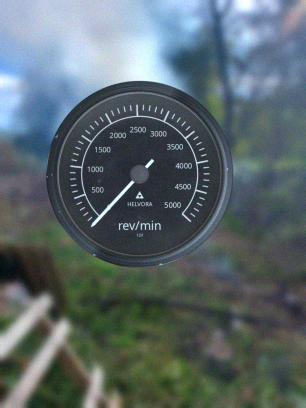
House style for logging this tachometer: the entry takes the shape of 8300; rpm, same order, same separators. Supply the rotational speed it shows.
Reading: 0; rpm
